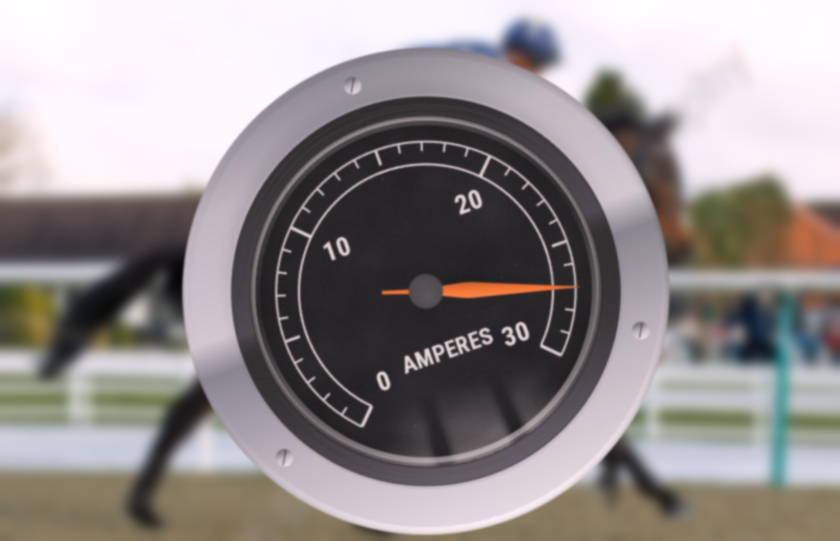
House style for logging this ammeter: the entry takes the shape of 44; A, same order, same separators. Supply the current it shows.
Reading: 27; A
